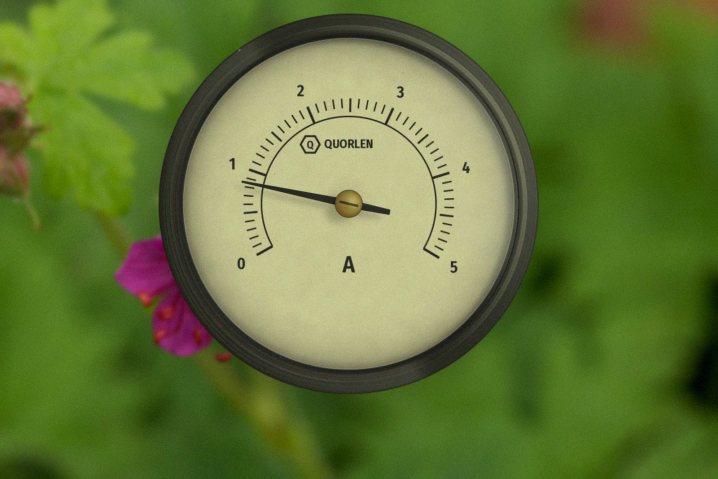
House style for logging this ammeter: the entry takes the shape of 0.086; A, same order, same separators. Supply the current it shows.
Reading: 0.85; A
